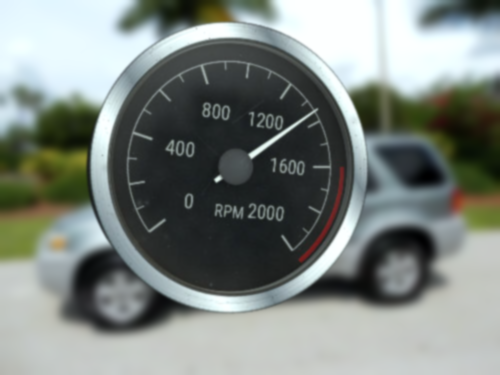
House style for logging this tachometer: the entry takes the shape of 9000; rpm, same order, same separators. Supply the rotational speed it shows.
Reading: 1350; rpm
